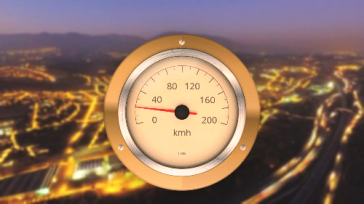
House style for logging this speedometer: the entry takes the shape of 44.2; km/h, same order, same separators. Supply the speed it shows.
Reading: 20; km/h
